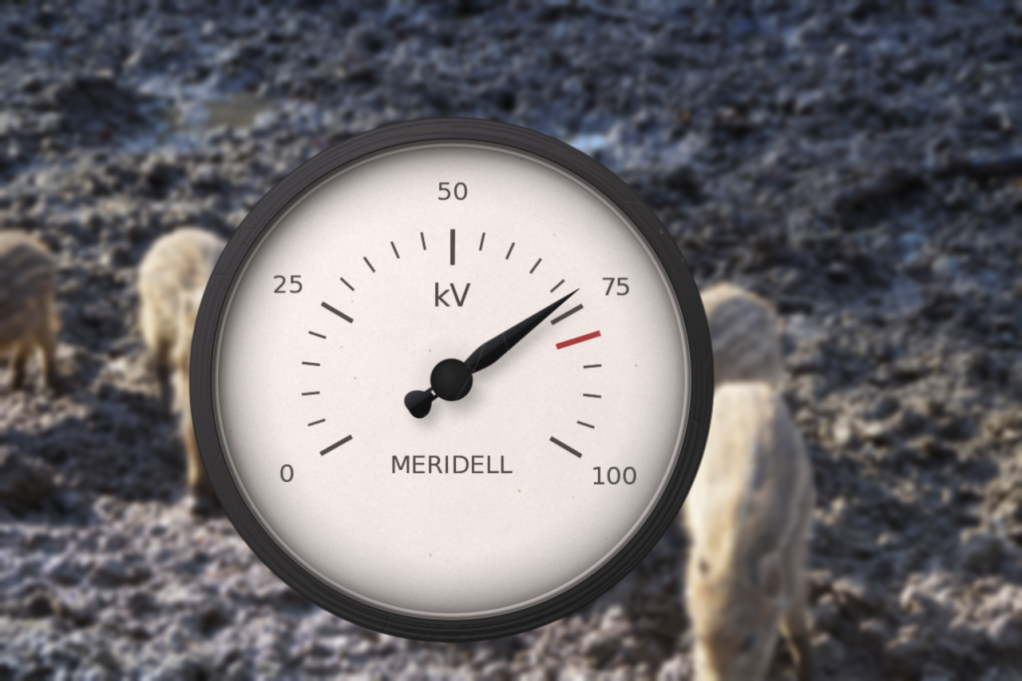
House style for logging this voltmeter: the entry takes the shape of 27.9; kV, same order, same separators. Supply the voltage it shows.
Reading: 72.5; kV
